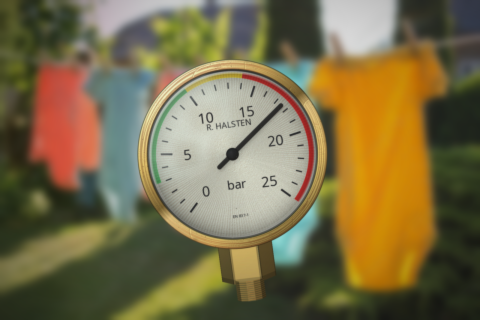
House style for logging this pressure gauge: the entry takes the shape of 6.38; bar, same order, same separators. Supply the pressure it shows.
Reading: 17.5; bar
